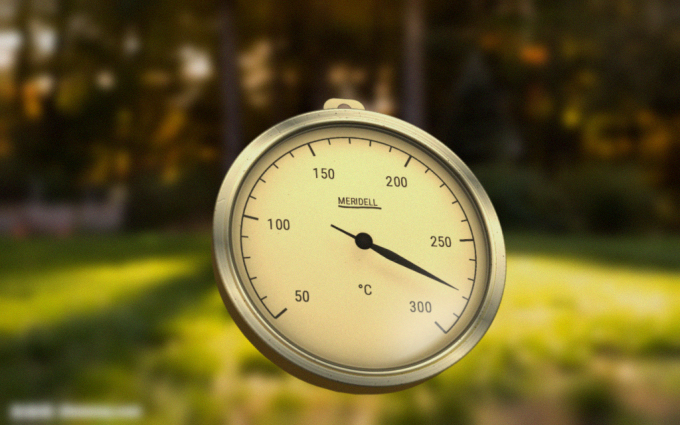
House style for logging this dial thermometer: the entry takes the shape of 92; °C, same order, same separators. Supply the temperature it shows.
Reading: 280; °C
